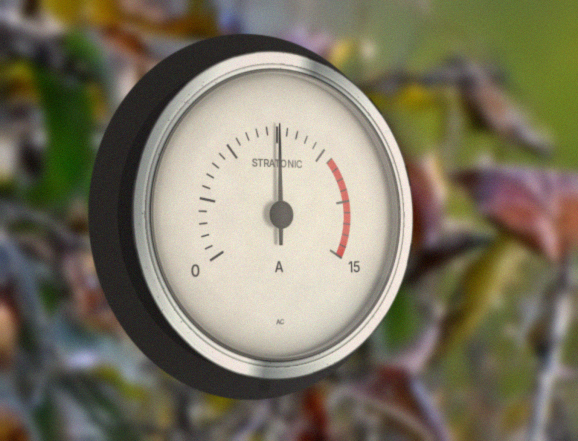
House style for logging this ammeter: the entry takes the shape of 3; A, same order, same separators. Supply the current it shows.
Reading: 7.5; A
